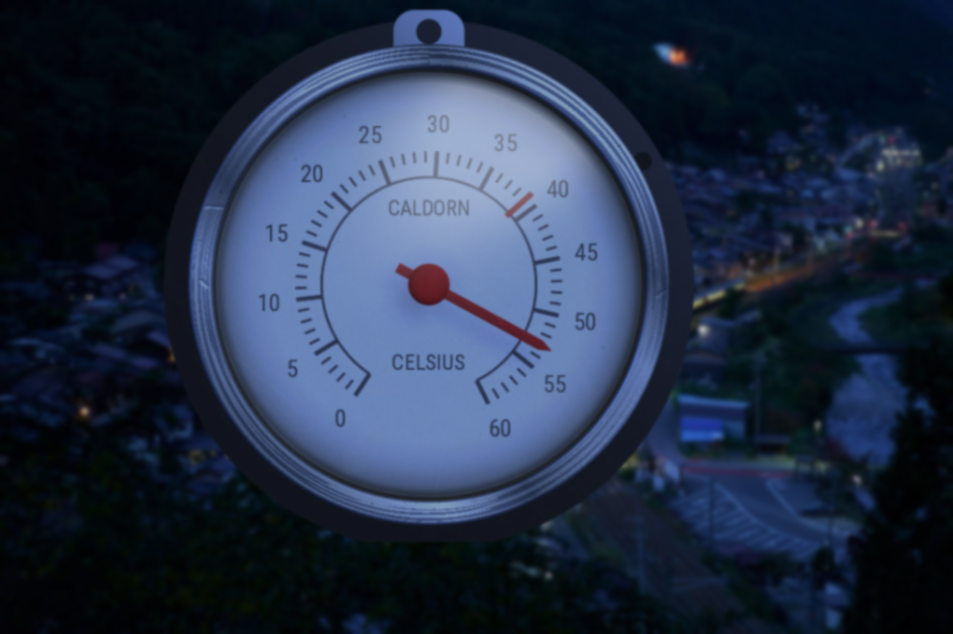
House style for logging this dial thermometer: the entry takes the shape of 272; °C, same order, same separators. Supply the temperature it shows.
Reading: 53; °C
